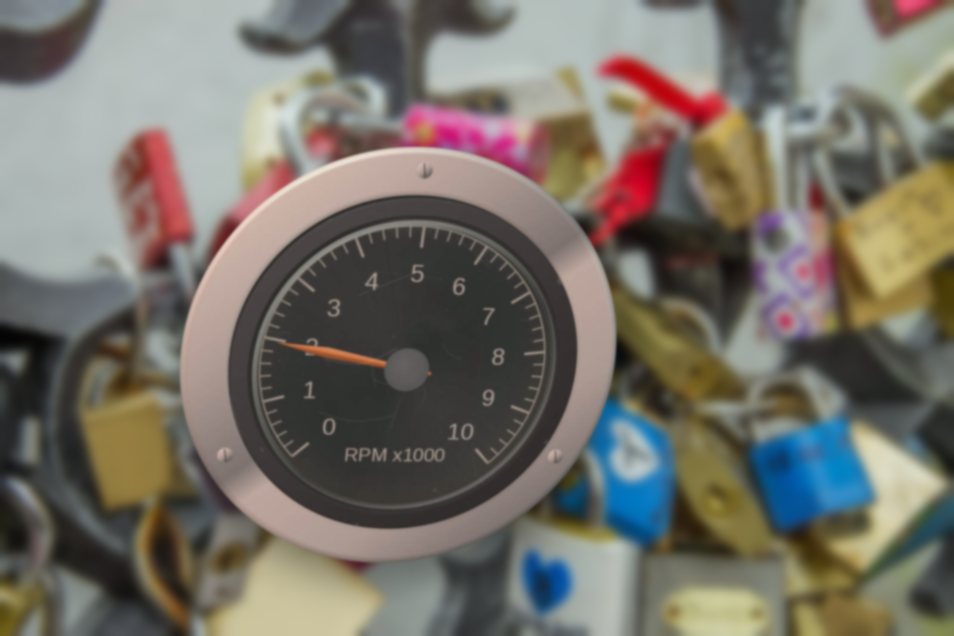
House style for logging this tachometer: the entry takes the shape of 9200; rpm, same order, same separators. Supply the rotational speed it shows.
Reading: 2000; rpm
